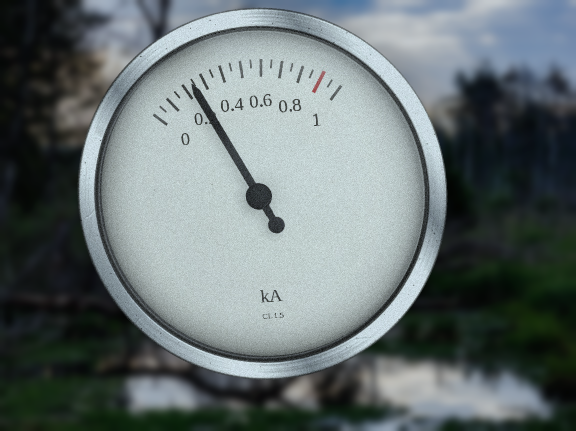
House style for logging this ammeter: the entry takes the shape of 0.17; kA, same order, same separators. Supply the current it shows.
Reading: 0.25; kA
